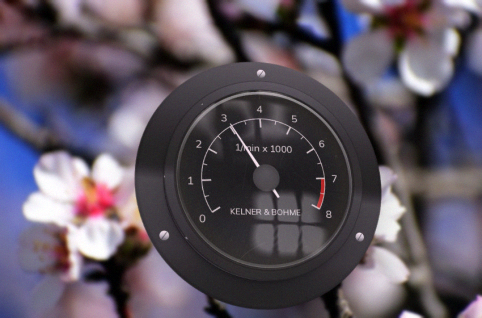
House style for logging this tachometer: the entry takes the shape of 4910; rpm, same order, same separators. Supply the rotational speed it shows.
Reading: 3000; rpm
